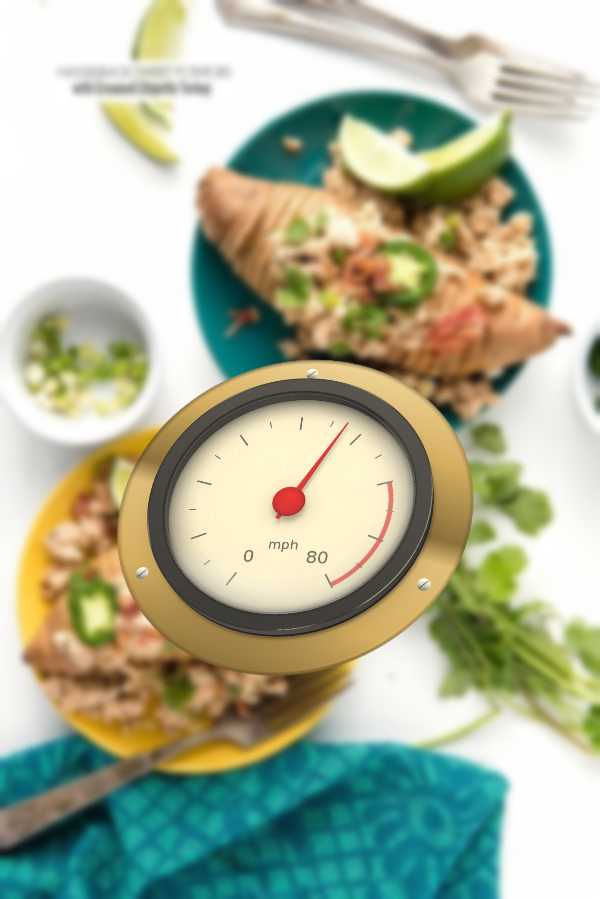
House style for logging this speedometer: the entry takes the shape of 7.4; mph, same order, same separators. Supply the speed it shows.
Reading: 47.5; mph
